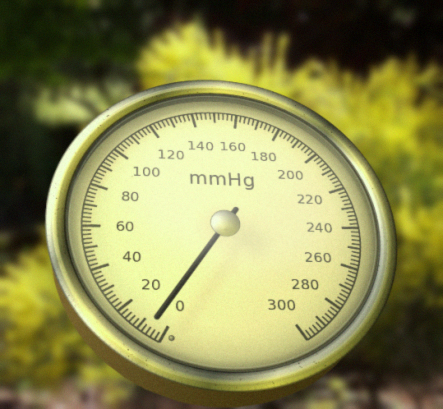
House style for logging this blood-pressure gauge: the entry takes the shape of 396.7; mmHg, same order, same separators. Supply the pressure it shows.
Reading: 6; mmHg
